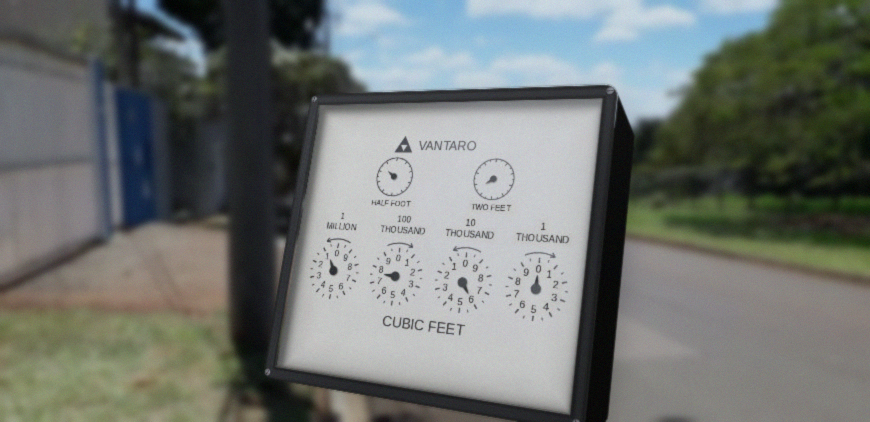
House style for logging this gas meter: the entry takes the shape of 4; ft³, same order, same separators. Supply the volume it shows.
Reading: 76000; ft³
